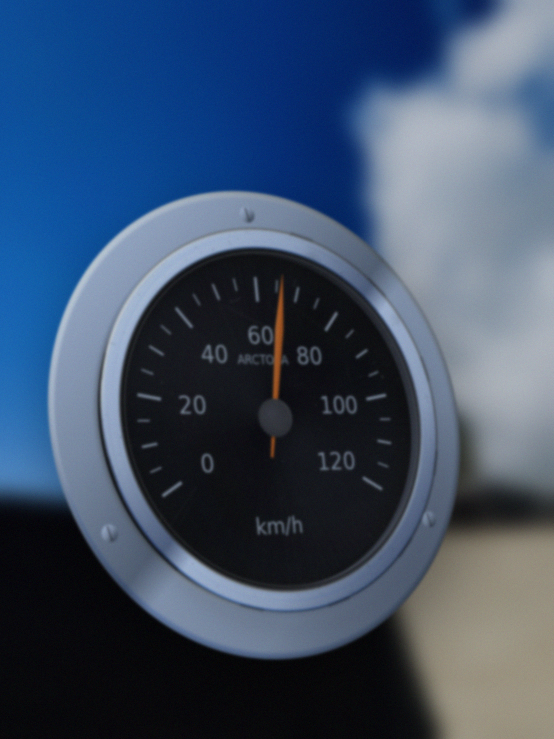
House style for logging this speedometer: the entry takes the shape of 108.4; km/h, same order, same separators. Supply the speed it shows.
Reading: 65; km/h
